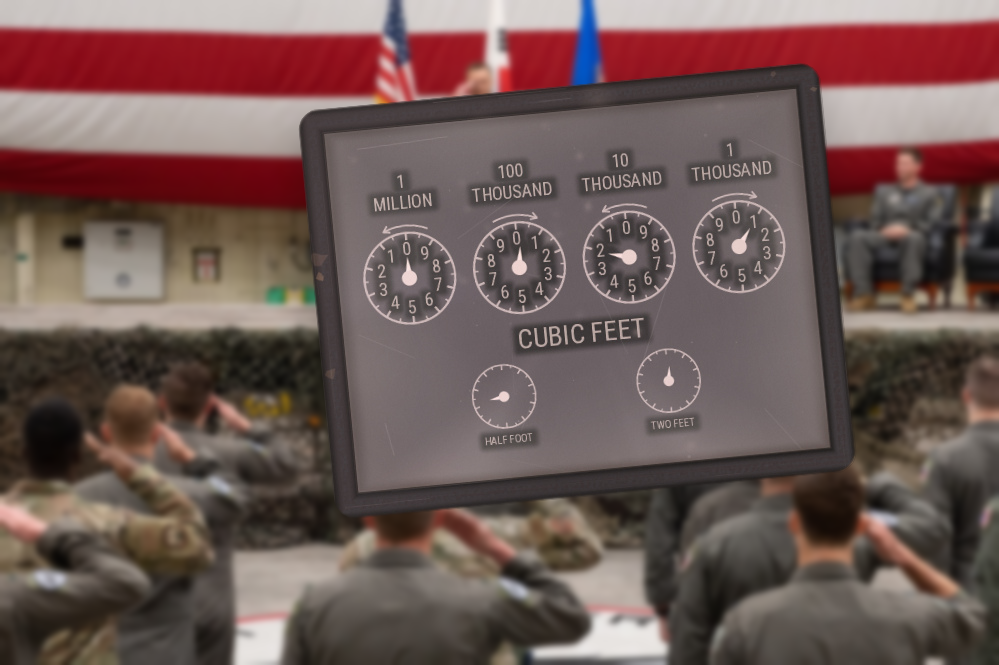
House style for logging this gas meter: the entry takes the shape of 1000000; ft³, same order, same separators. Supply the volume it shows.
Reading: 2100; ft³
